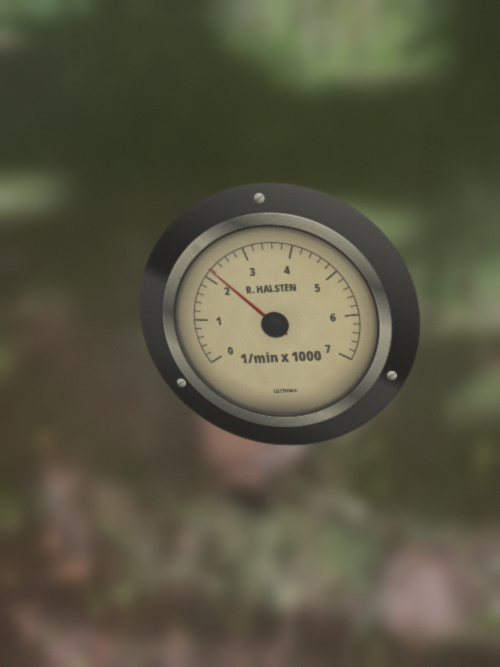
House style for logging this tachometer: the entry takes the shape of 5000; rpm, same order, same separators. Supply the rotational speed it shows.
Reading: 2200; rpm
